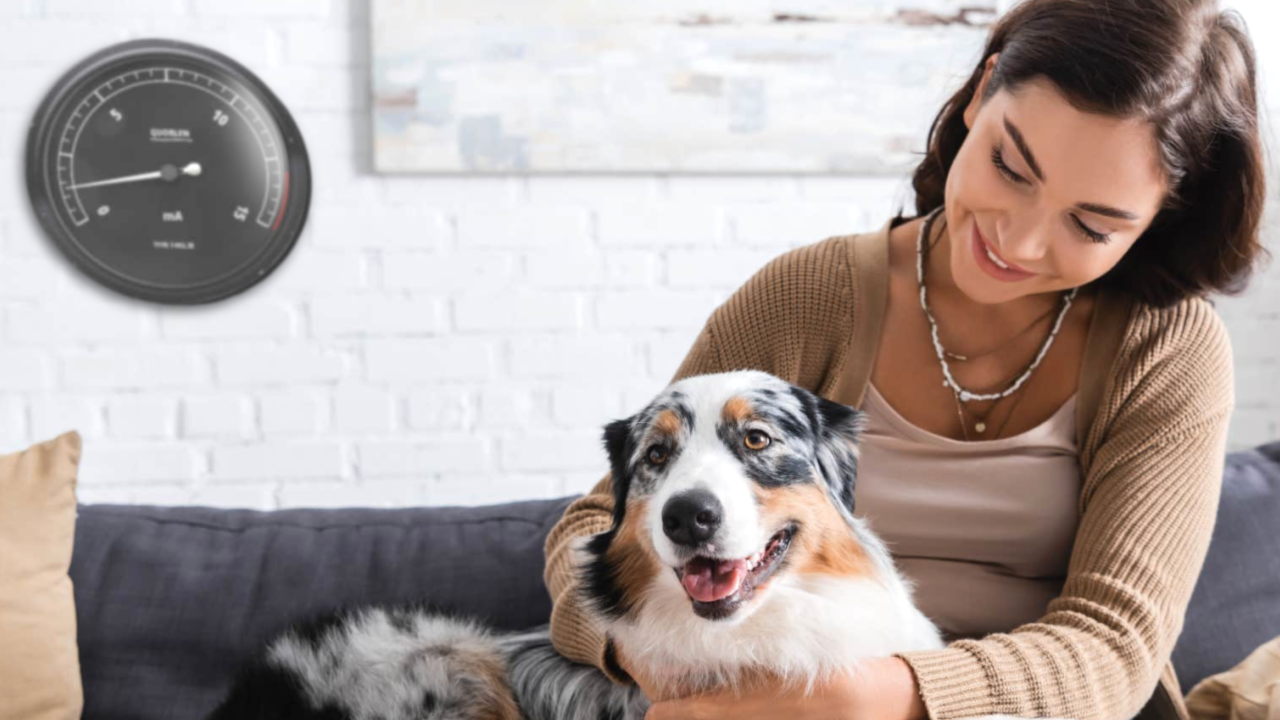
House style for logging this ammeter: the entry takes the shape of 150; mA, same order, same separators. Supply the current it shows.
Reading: 1.25; mA
